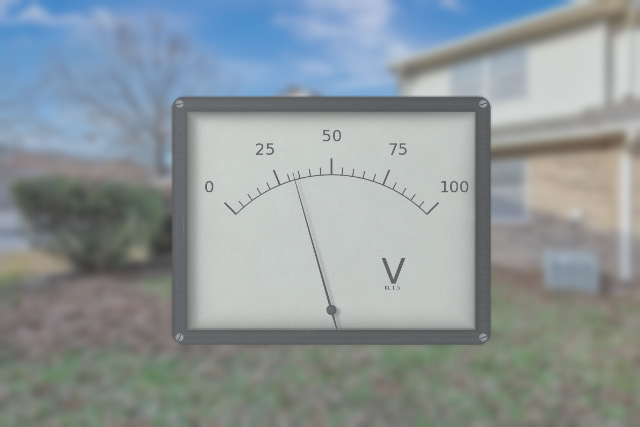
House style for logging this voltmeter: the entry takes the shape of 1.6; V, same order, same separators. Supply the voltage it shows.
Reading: 32.5; V
